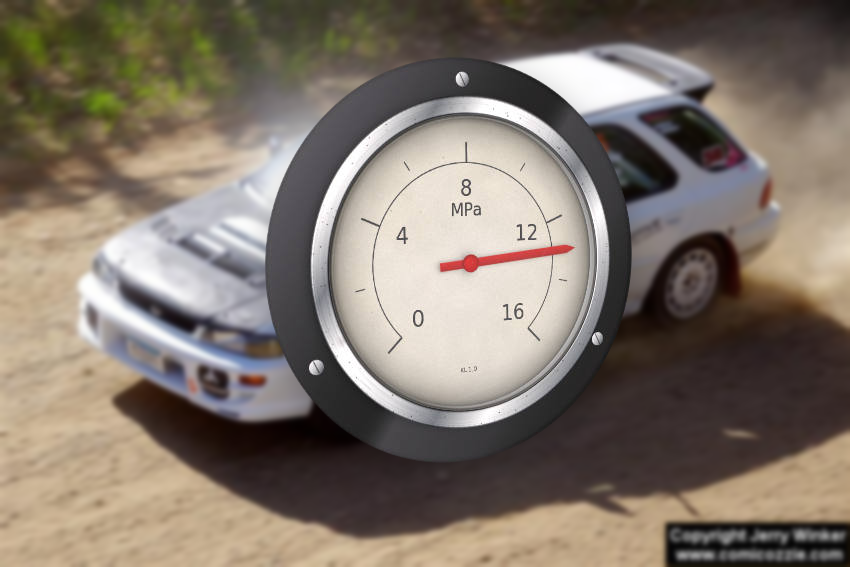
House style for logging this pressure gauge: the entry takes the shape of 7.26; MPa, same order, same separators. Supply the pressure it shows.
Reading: 13; MPa
